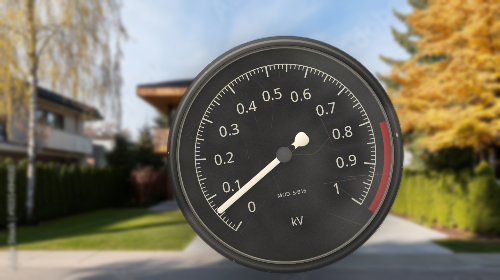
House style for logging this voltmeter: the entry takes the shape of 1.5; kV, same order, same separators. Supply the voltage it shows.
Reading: 0.06; kV
